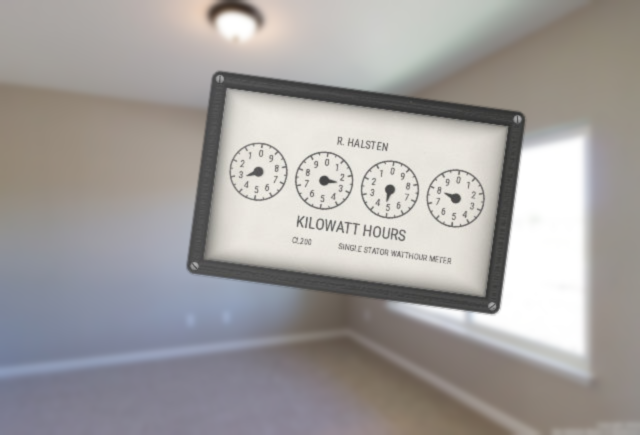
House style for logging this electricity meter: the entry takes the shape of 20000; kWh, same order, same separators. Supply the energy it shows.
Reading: 3248; kWh
